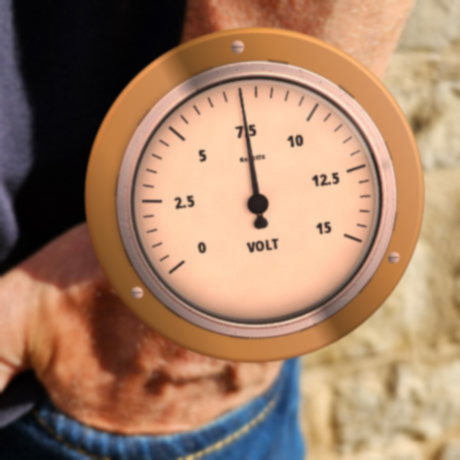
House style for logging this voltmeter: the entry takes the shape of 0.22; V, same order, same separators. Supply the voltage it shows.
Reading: 7.5; V
